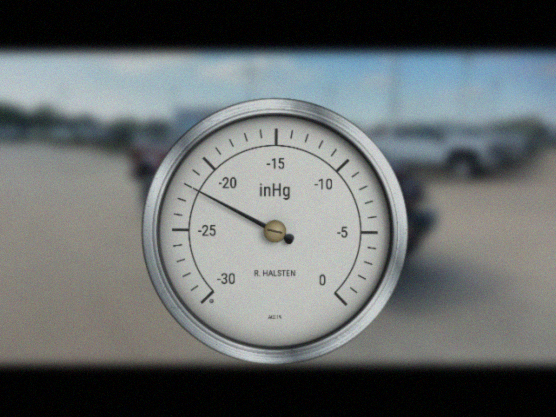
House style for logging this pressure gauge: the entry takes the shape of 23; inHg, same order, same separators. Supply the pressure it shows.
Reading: -22; inHg
